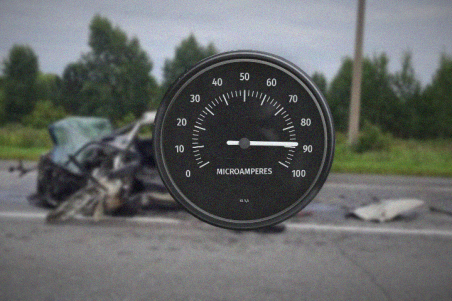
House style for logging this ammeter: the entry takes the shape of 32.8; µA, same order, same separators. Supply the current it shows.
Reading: 88; µA
